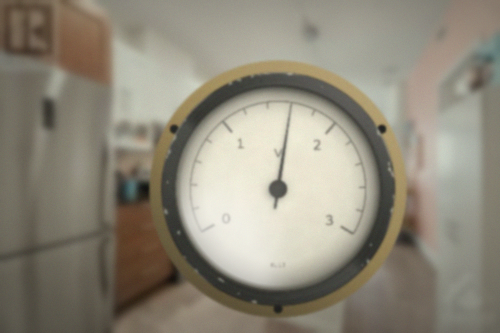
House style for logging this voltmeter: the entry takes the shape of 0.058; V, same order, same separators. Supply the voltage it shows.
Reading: 1.6; V
